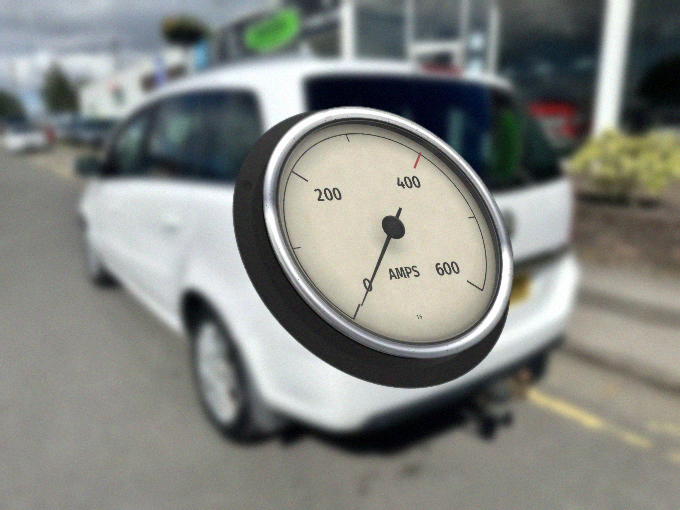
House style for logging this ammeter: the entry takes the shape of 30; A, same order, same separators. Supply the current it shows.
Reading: 0; A
